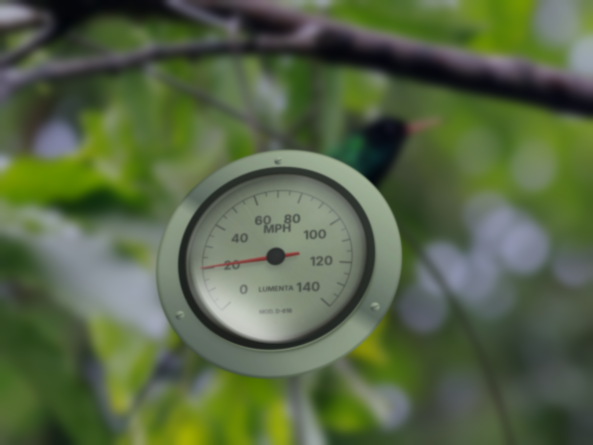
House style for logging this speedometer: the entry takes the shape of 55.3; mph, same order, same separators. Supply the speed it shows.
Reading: 20; mph
